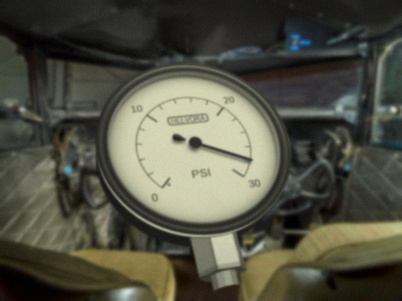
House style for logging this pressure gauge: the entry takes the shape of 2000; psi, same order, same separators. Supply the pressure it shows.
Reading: 28; psi
